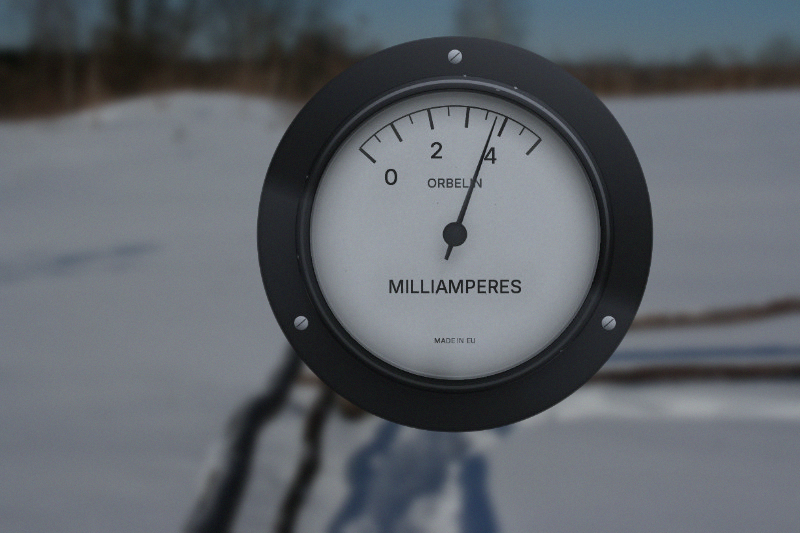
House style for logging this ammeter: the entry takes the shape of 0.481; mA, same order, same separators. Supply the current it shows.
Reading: 3.75; mA
